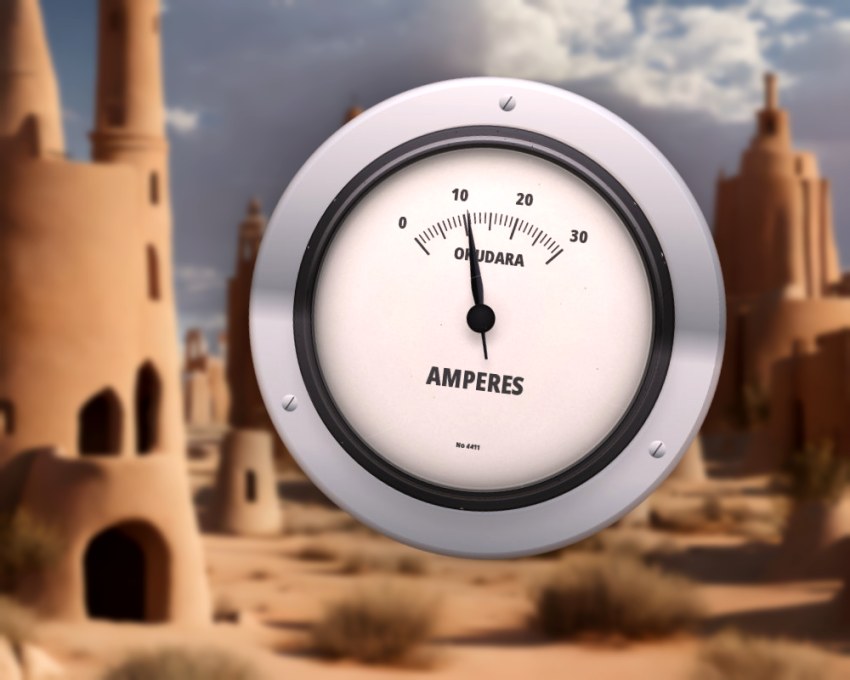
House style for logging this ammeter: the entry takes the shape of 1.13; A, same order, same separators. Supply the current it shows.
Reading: 11; A
